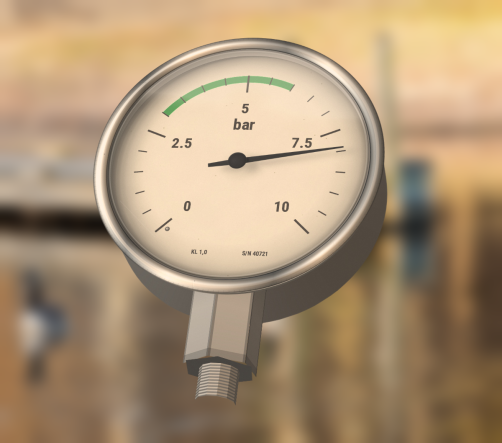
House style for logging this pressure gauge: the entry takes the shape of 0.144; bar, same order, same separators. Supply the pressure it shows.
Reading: 8; bar
